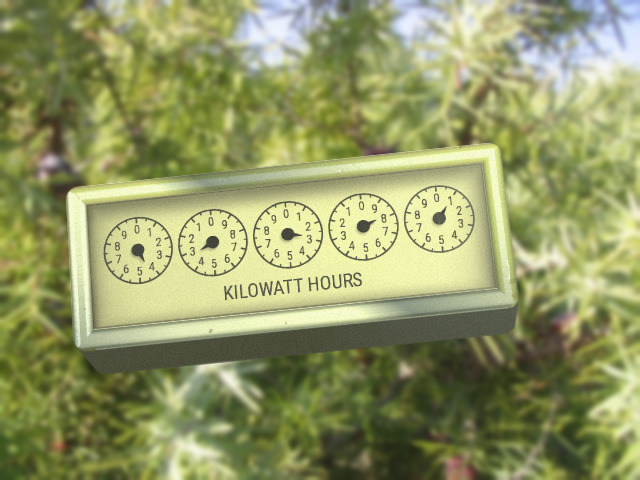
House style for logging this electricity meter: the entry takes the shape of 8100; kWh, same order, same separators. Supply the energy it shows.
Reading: 43281; kWh
